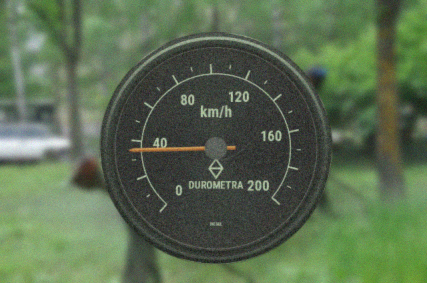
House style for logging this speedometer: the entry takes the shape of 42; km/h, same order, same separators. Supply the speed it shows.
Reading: 35; km/h
